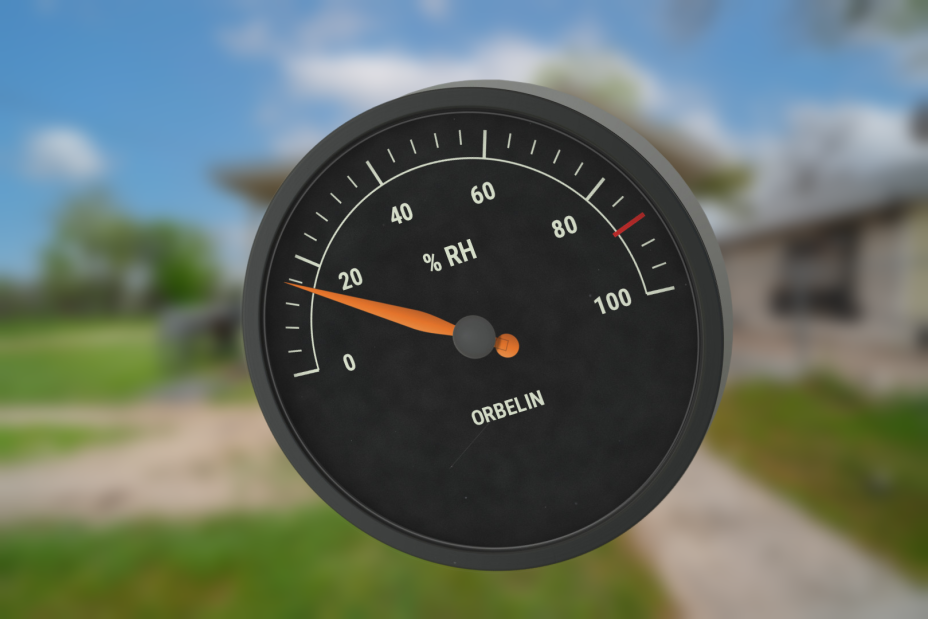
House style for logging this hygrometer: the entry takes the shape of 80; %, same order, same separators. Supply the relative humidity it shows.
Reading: 16; %
